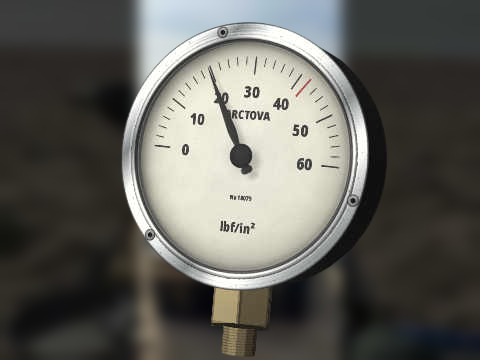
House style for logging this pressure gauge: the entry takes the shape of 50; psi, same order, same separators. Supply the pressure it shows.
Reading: 20; psi
